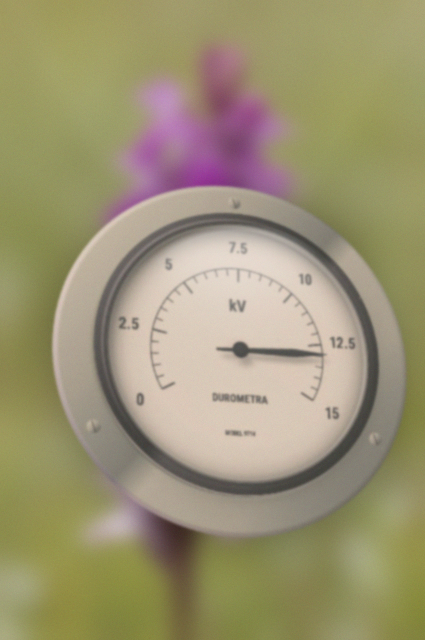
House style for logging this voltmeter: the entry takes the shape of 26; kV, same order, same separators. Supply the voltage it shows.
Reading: 13; kV
